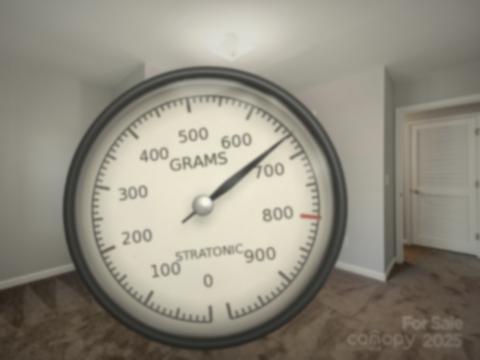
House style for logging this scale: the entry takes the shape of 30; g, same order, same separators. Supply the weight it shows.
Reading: 670; g
